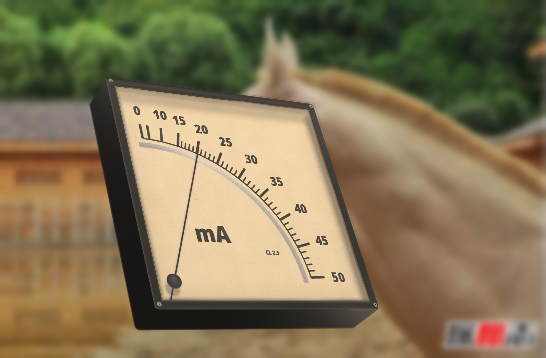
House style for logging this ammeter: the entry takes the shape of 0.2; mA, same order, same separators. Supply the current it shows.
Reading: 20; mA
